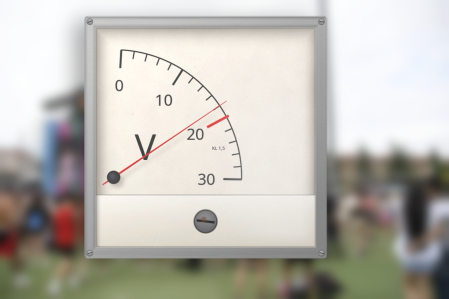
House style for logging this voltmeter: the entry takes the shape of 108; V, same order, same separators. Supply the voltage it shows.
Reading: 18; V
